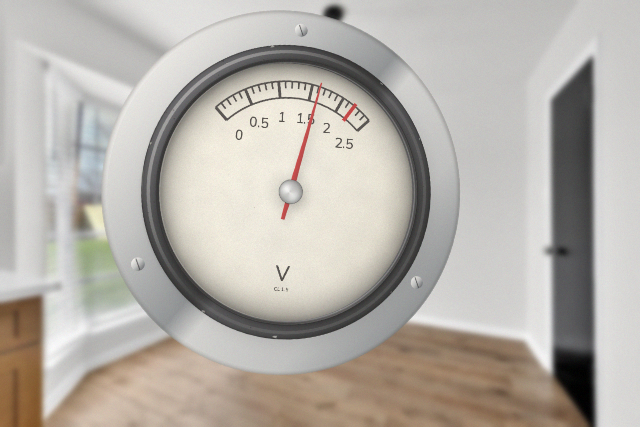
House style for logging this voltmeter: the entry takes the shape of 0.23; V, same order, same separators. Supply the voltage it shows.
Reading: 1.6; V
